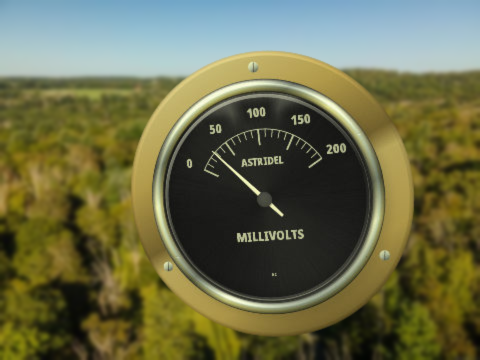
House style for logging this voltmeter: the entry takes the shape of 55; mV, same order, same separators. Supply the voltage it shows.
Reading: 30; mV
